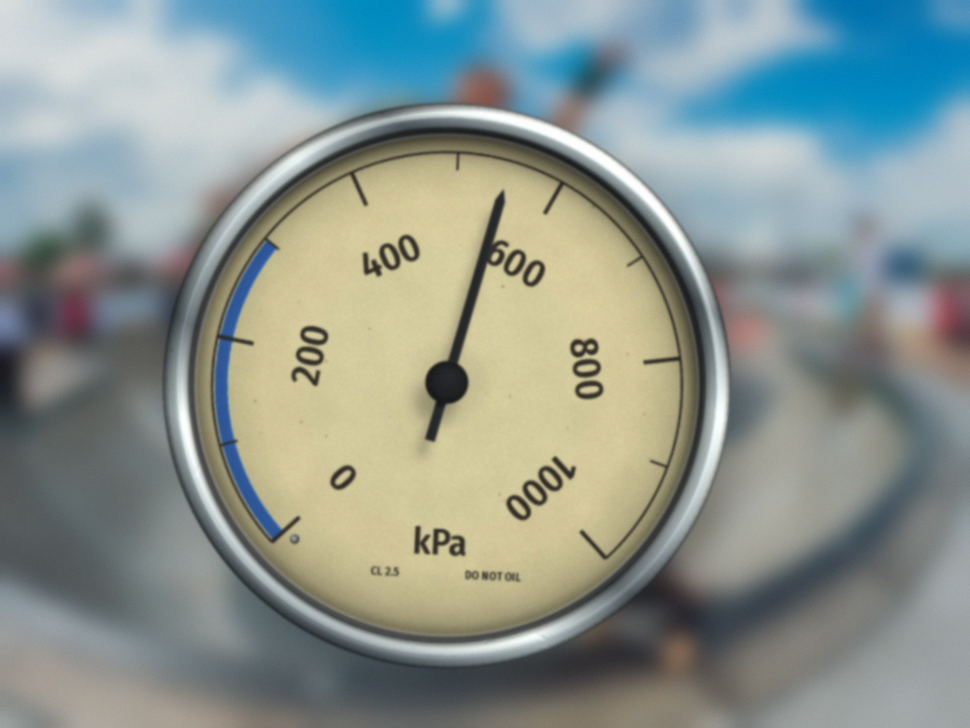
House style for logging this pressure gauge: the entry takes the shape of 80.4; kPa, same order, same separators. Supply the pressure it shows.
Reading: 550; kPa
